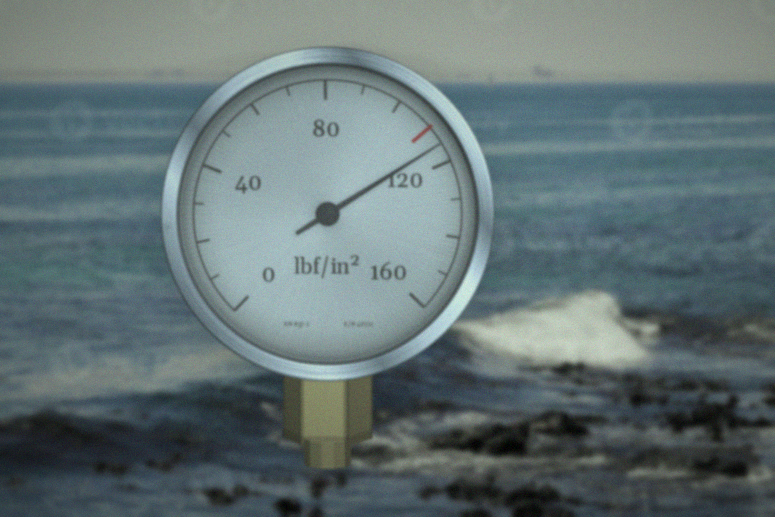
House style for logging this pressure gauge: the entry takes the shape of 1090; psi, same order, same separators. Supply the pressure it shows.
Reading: 115; psi
